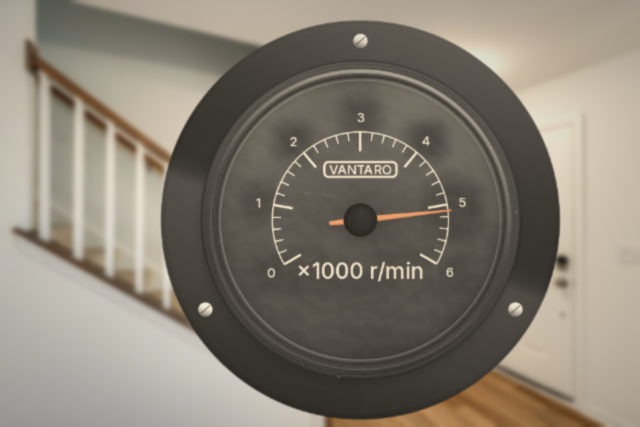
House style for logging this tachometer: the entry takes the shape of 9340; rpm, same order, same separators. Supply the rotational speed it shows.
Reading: 5100; rpm
